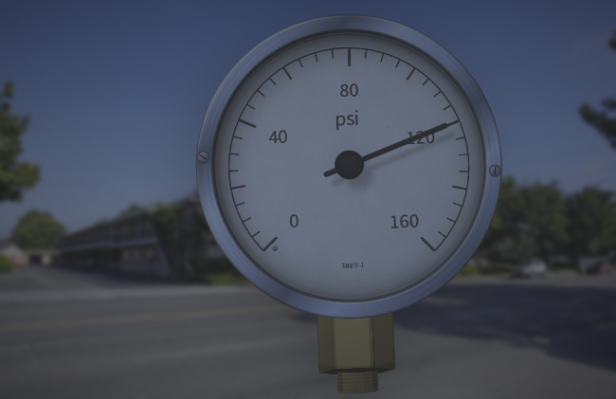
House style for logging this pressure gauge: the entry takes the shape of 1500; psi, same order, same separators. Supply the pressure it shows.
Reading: 120; psi
